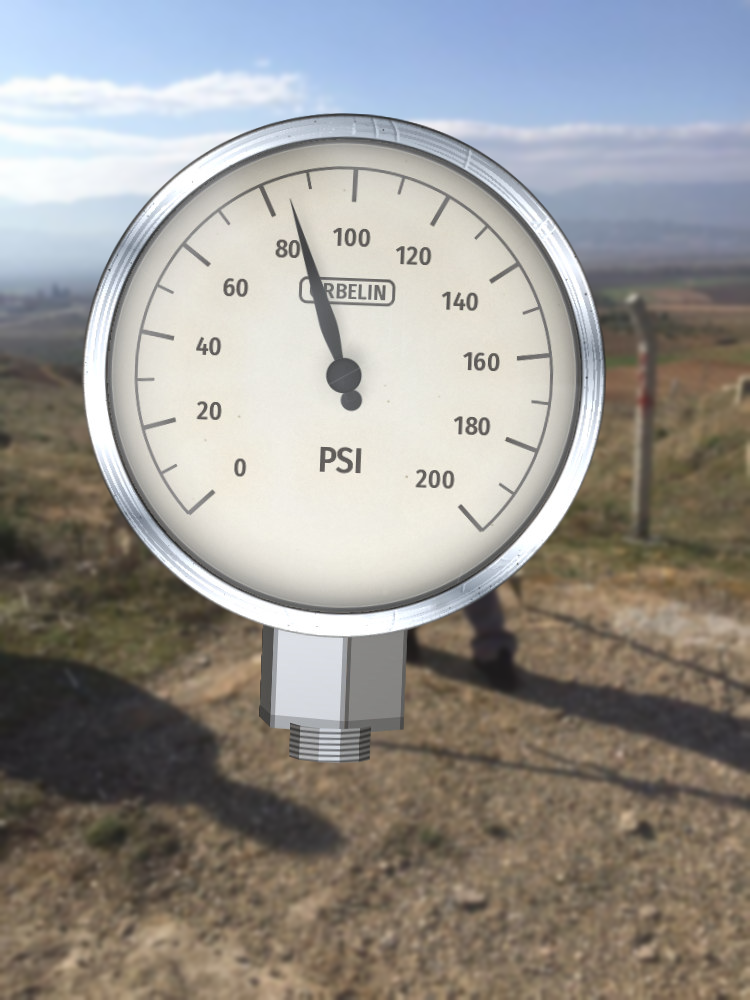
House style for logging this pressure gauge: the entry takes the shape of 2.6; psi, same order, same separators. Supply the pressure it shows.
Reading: 85; psi
